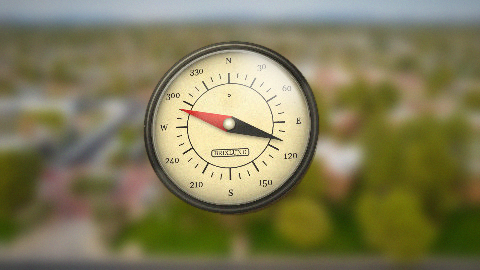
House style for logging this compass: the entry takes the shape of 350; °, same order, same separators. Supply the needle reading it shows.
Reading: 290; °
